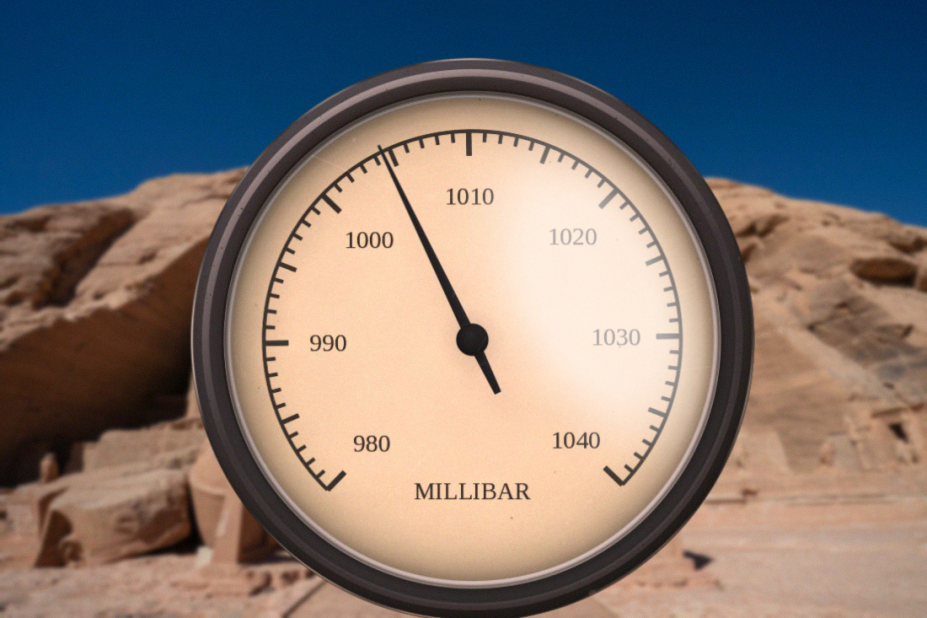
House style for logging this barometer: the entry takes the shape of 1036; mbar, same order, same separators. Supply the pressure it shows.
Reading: 1004.5; mbar
